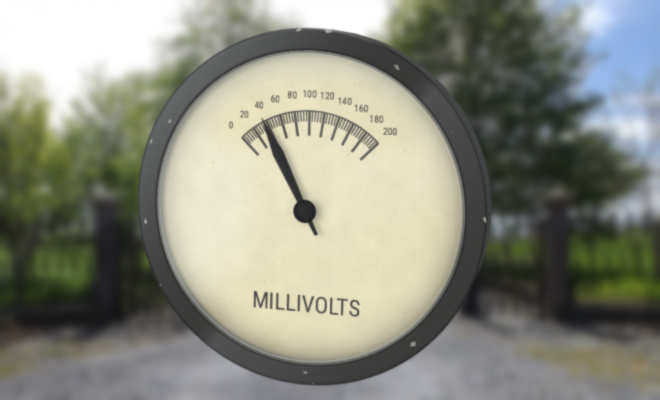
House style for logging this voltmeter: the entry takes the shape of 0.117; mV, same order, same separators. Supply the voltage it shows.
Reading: 40; mV
